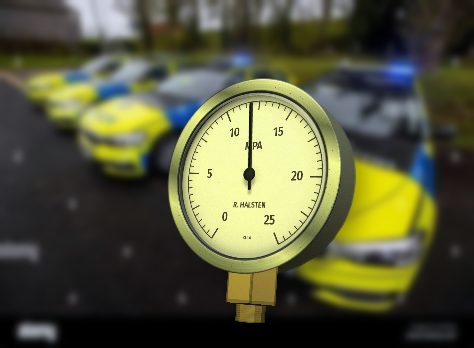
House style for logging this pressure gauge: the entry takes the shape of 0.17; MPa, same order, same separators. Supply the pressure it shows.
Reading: 12; MPa
